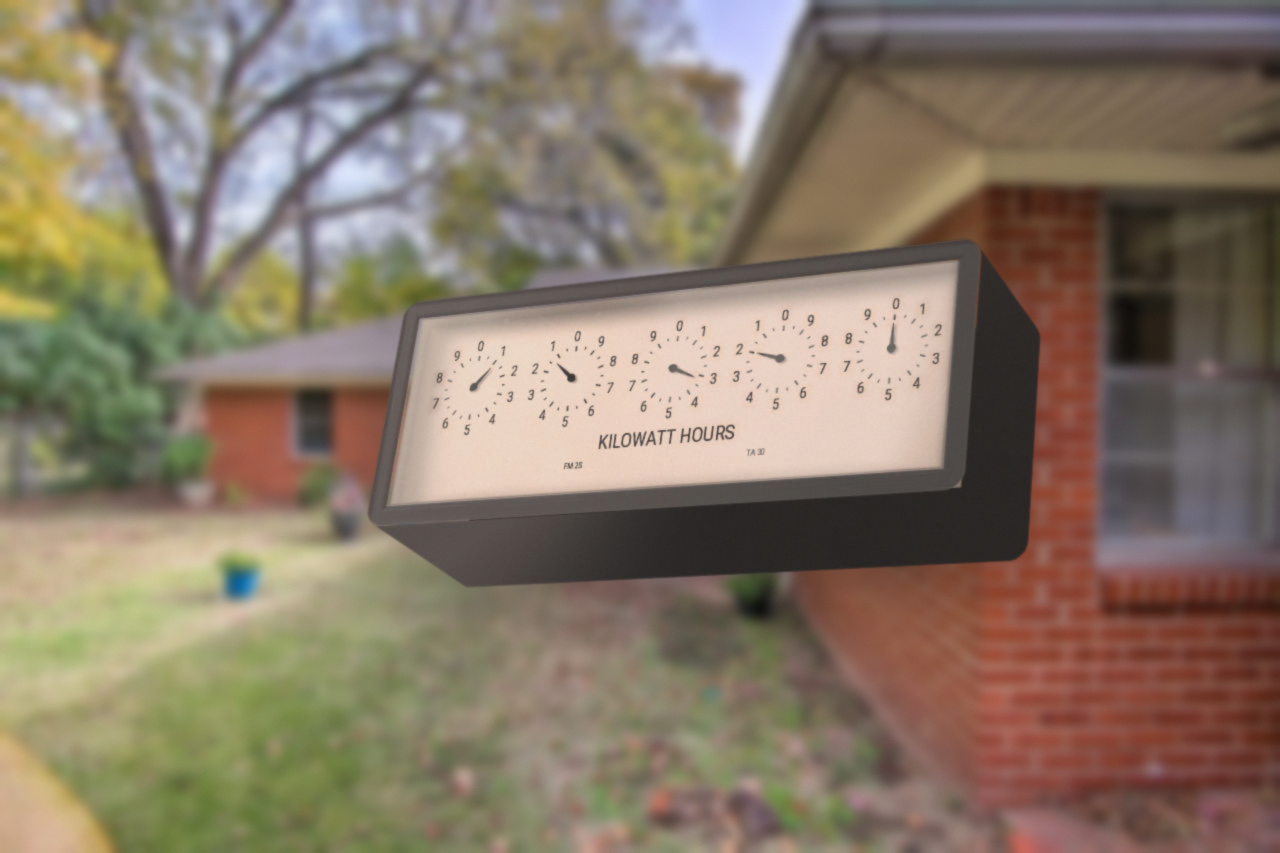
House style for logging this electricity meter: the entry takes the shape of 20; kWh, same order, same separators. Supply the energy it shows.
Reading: 11320; kWh
